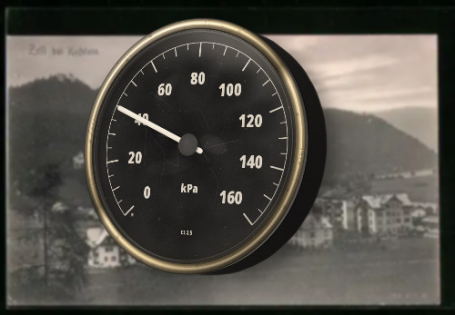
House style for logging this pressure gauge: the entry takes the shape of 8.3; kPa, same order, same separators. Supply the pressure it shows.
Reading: 40; kPa
